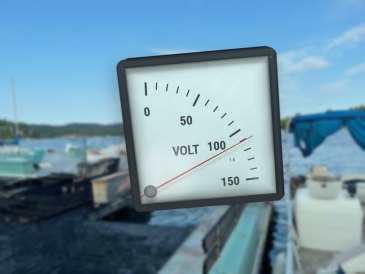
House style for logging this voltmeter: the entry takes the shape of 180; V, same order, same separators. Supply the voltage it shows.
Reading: 110; V
